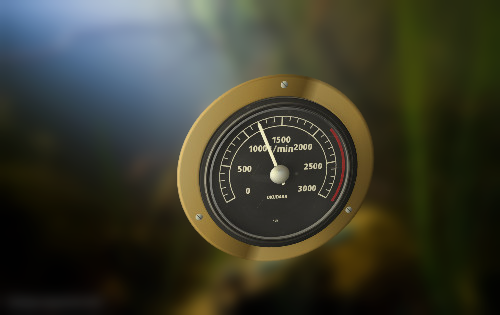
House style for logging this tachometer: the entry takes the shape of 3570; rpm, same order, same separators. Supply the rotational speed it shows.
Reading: 1200; rpm
